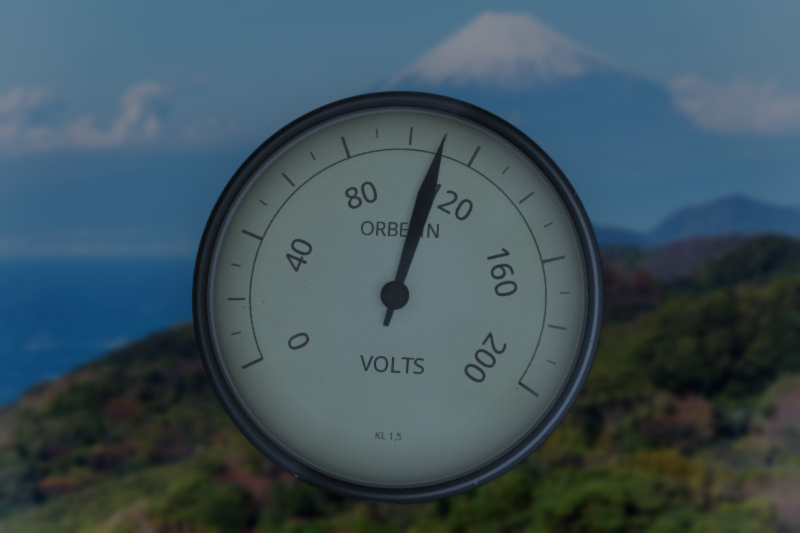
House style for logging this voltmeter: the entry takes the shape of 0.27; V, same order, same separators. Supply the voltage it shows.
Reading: 110; V
